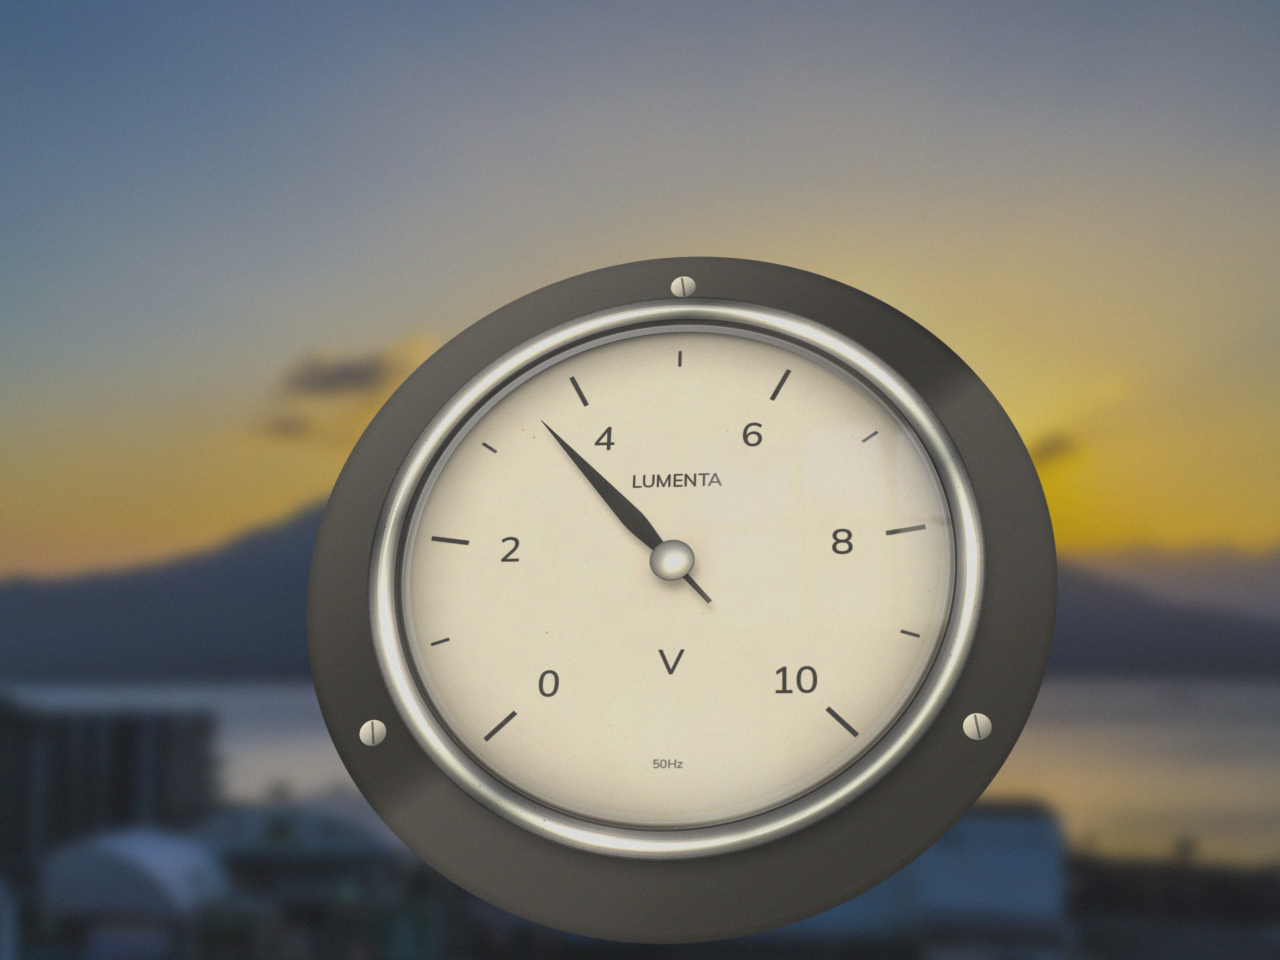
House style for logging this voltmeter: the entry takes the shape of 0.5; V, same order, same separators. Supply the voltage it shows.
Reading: 3.5; V
